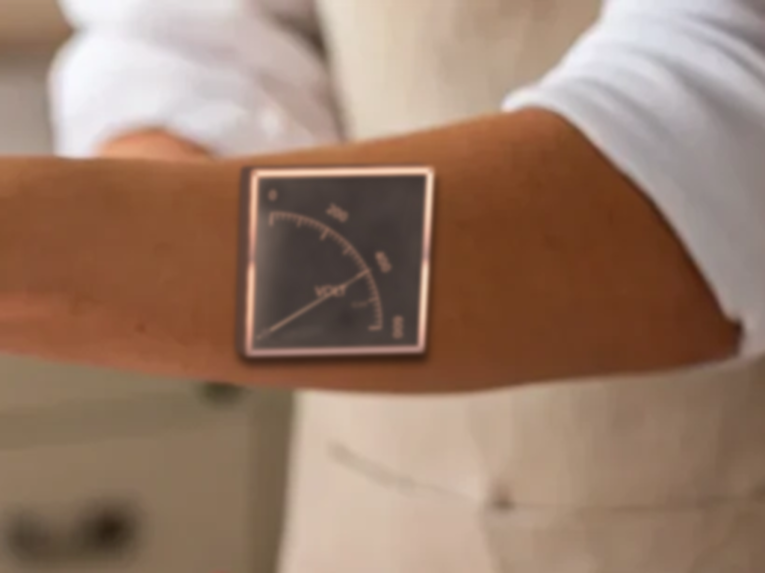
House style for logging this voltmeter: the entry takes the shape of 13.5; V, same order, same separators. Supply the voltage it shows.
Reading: 400; V
